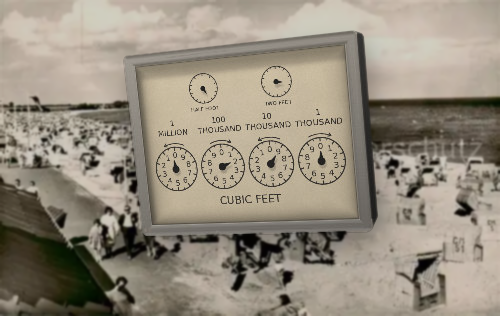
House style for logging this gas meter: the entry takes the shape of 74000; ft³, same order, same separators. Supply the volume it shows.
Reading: 19000; ft³
